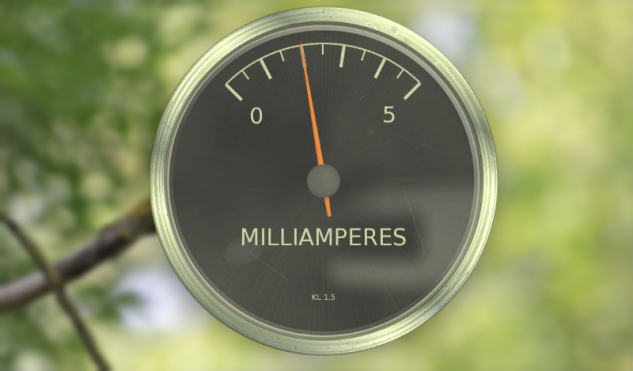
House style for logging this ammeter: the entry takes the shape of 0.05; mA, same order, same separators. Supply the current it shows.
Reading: 2; mA
